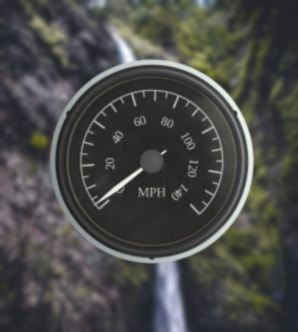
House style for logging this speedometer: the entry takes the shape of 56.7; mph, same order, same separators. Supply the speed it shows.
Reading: 2.5; mph
